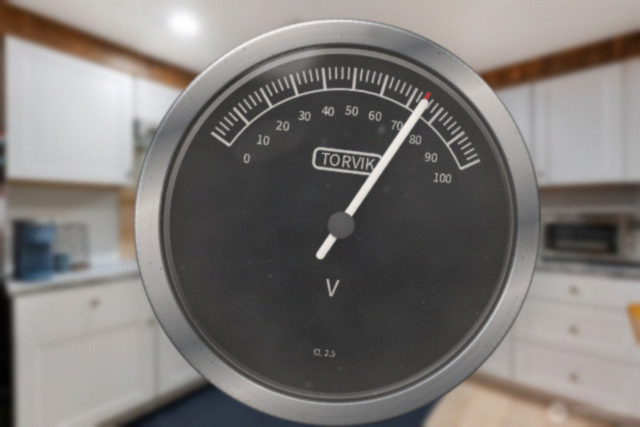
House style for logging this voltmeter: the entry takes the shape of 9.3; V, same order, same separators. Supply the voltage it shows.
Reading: 74; V
